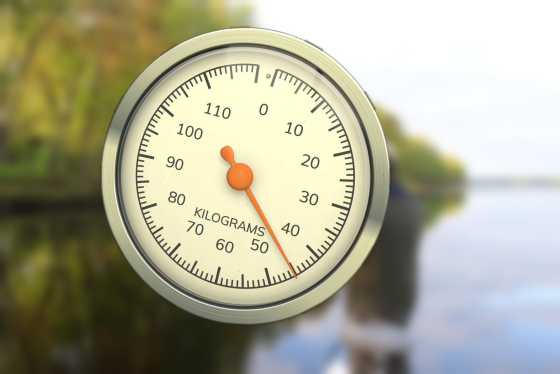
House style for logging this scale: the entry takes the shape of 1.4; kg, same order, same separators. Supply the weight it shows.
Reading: 45; kg
